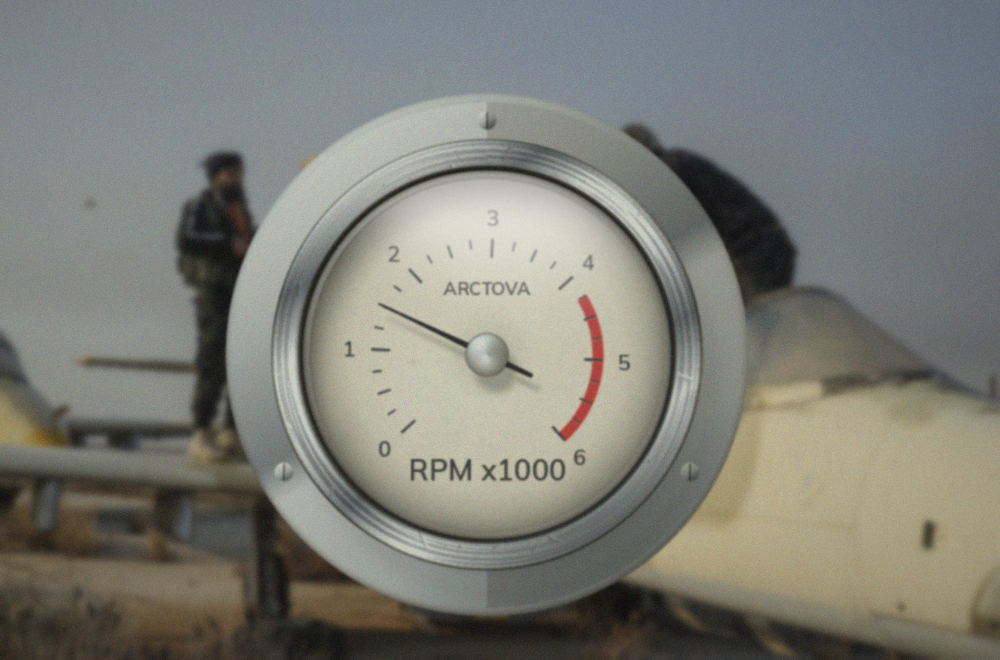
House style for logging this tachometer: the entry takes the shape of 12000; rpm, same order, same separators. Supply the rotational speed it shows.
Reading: 1500; rpm
